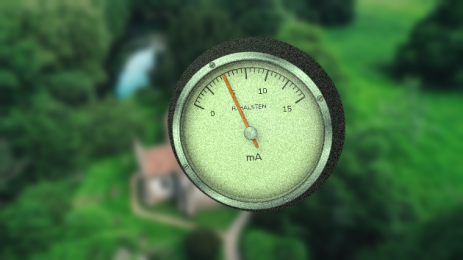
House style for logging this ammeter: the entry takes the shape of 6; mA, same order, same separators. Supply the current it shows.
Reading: 5; mA
